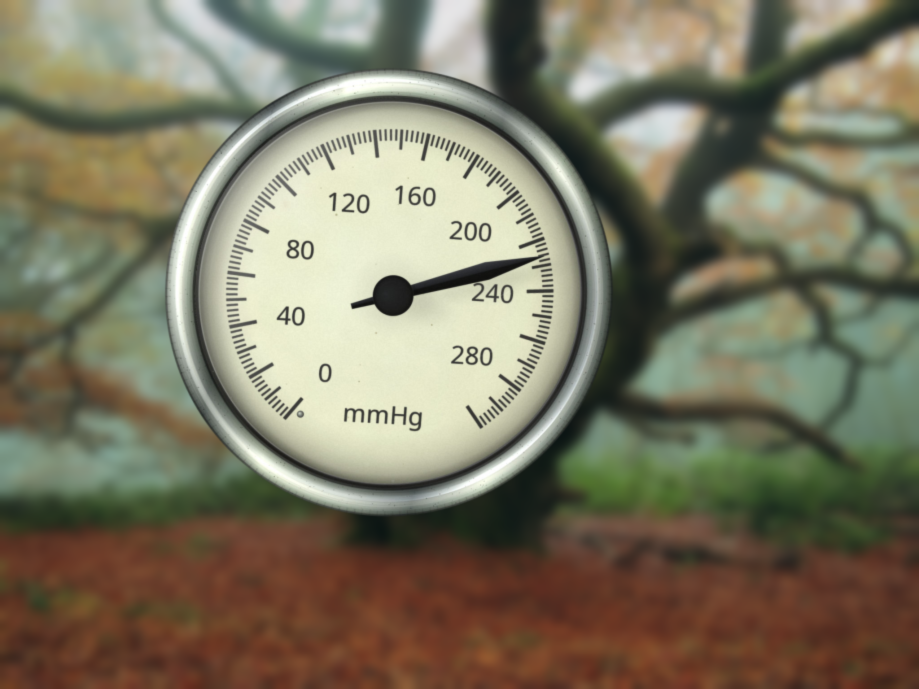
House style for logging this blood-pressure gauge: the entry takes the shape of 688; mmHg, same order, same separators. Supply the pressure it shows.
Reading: 226; mmHg
